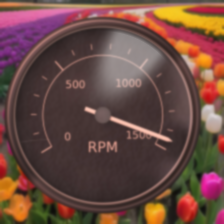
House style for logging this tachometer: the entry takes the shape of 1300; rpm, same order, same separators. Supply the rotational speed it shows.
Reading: 1450; rpm
